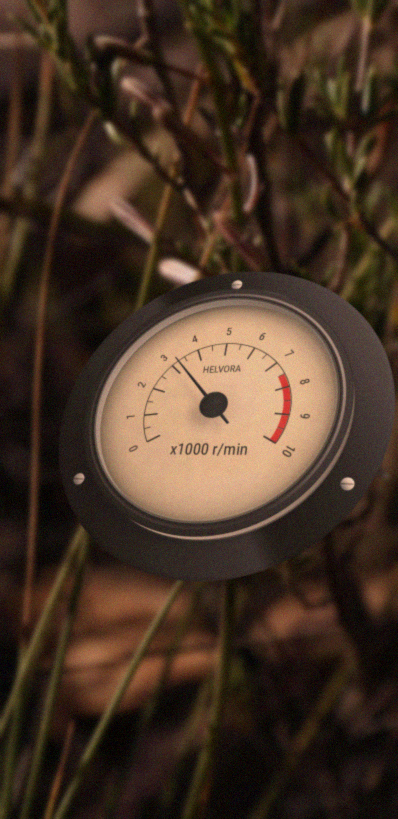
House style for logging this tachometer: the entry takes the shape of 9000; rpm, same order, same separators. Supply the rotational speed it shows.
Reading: 3250; rpm
